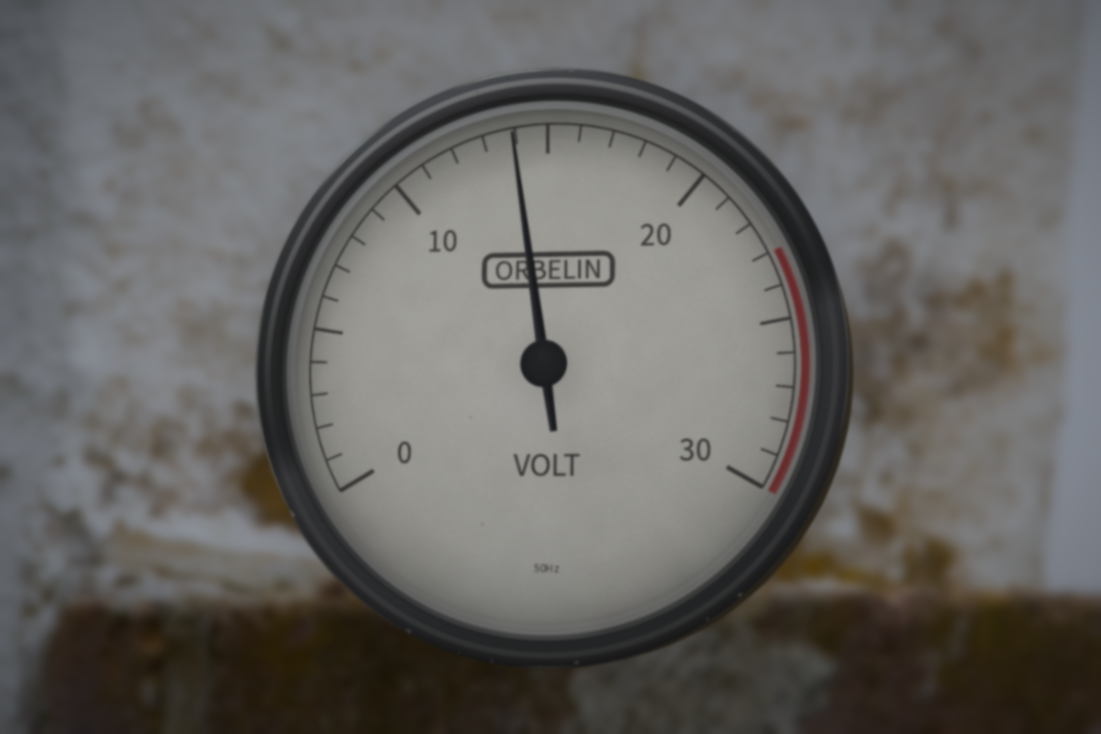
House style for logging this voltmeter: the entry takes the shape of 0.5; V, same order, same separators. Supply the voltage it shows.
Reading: 14; V
